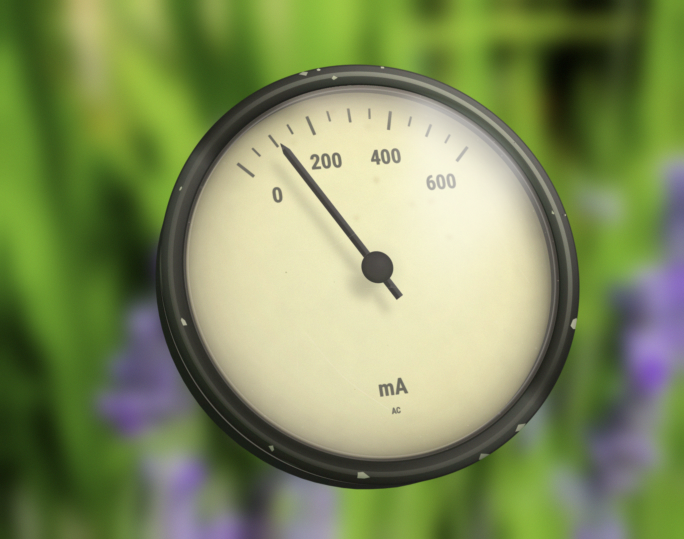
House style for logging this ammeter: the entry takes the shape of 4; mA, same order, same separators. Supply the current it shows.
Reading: 100; mA
